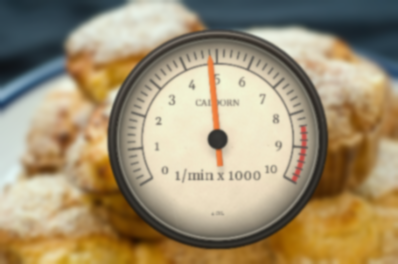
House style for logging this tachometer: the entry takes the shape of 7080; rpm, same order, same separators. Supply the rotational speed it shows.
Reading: 4800; rpm
